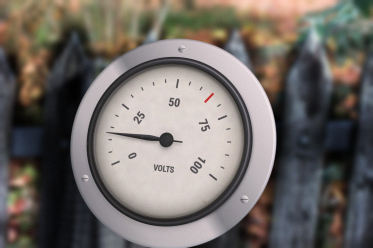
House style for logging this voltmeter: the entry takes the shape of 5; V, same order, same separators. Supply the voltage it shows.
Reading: 12.5; V
